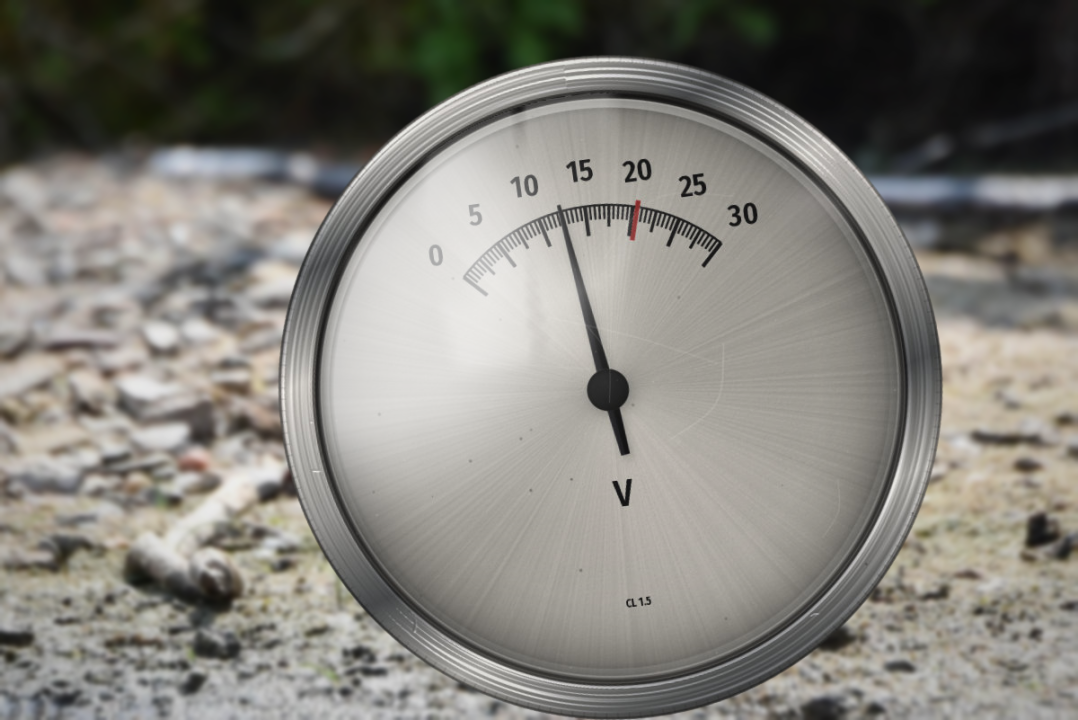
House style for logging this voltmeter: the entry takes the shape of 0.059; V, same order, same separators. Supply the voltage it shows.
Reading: 12.5; V
